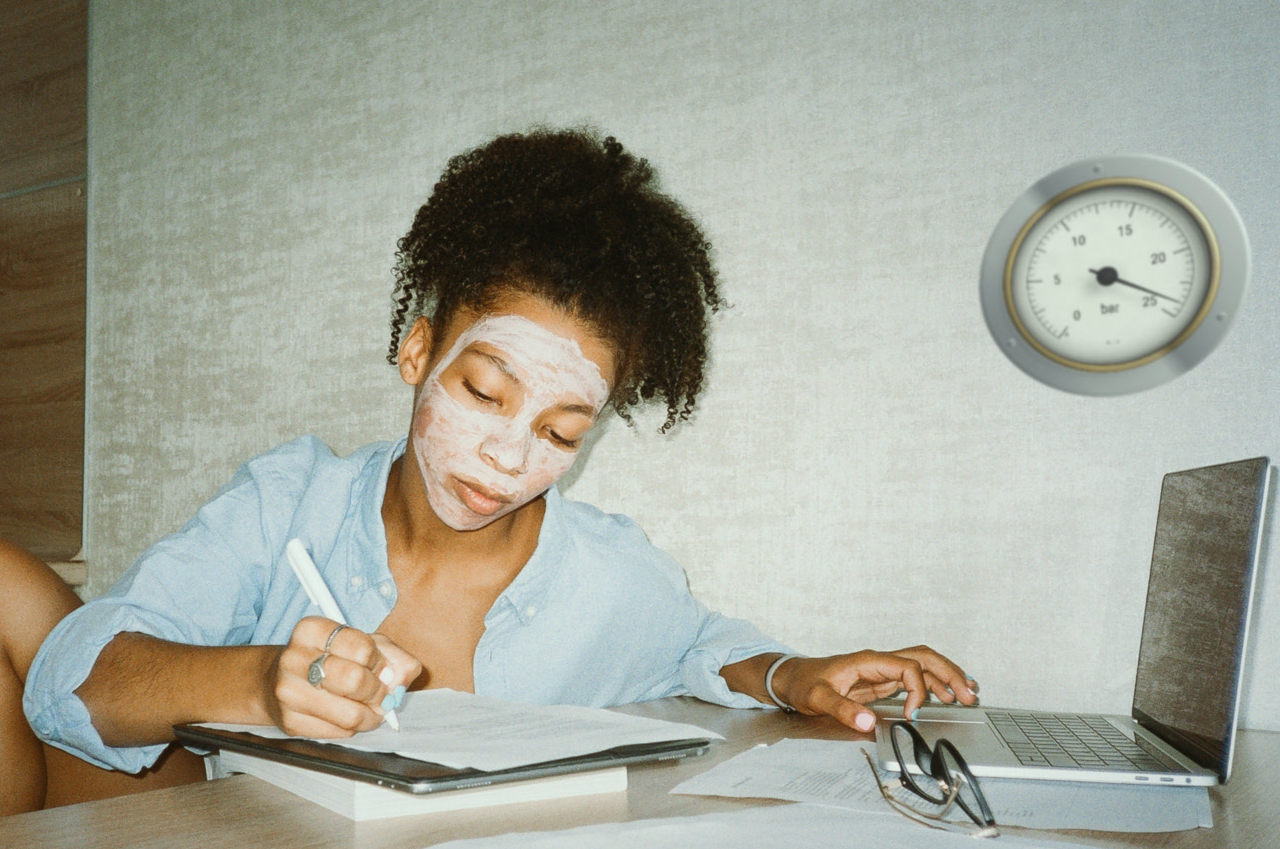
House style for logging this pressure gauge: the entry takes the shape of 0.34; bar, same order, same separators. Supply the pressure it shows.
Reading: 24; bar
